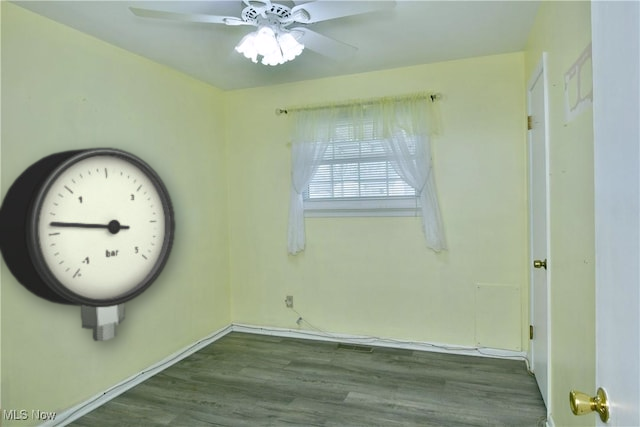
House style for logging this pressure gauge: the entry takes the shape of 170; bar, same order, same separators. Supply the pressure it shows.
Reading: 0.2; bar
